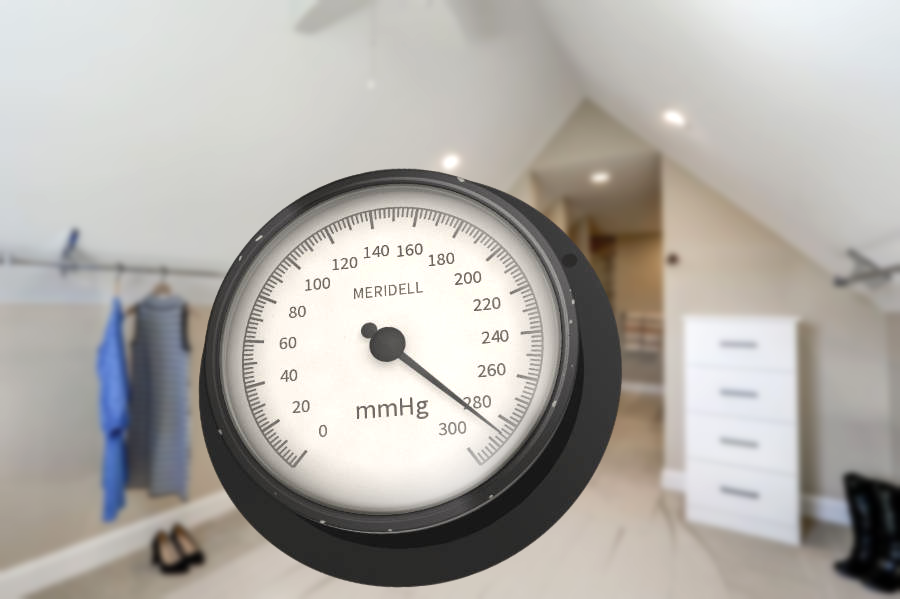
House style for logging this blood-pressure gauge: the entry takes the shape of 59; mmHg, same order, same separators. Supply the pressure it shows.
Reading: 286; mmHg
